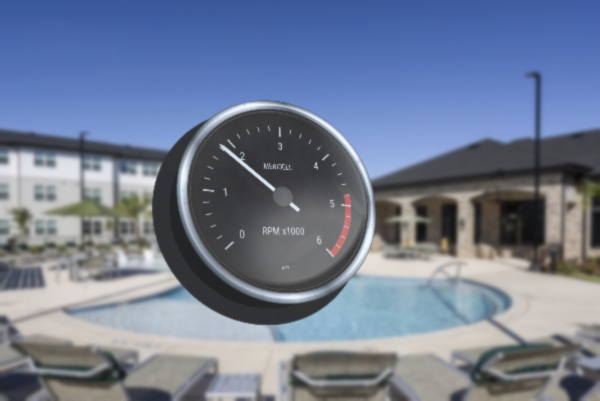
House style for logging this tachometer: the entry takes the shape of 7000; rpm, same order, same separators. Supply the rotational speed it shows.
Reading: 1800; rpm
